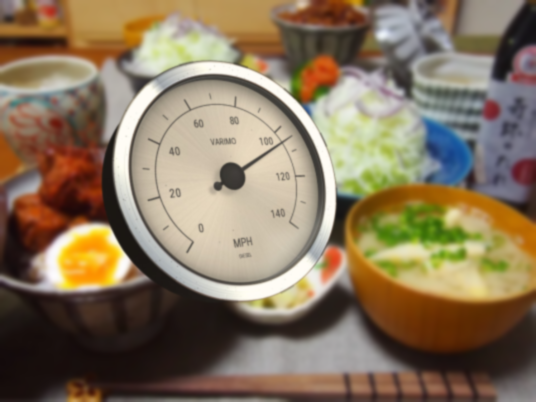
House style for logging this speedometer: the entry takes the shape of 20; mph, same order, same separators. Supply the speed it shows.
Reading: 105; mph
